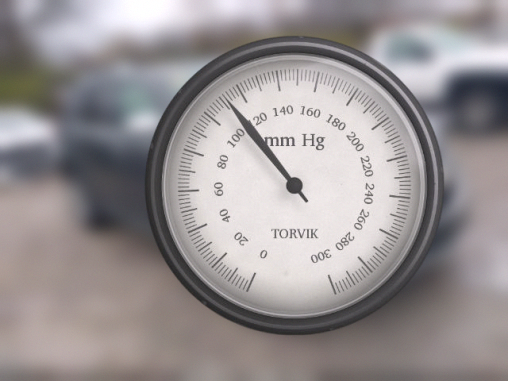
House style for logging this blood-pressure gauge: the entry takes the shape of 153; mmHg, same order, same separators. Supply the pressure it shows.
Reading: 112; mmHg
